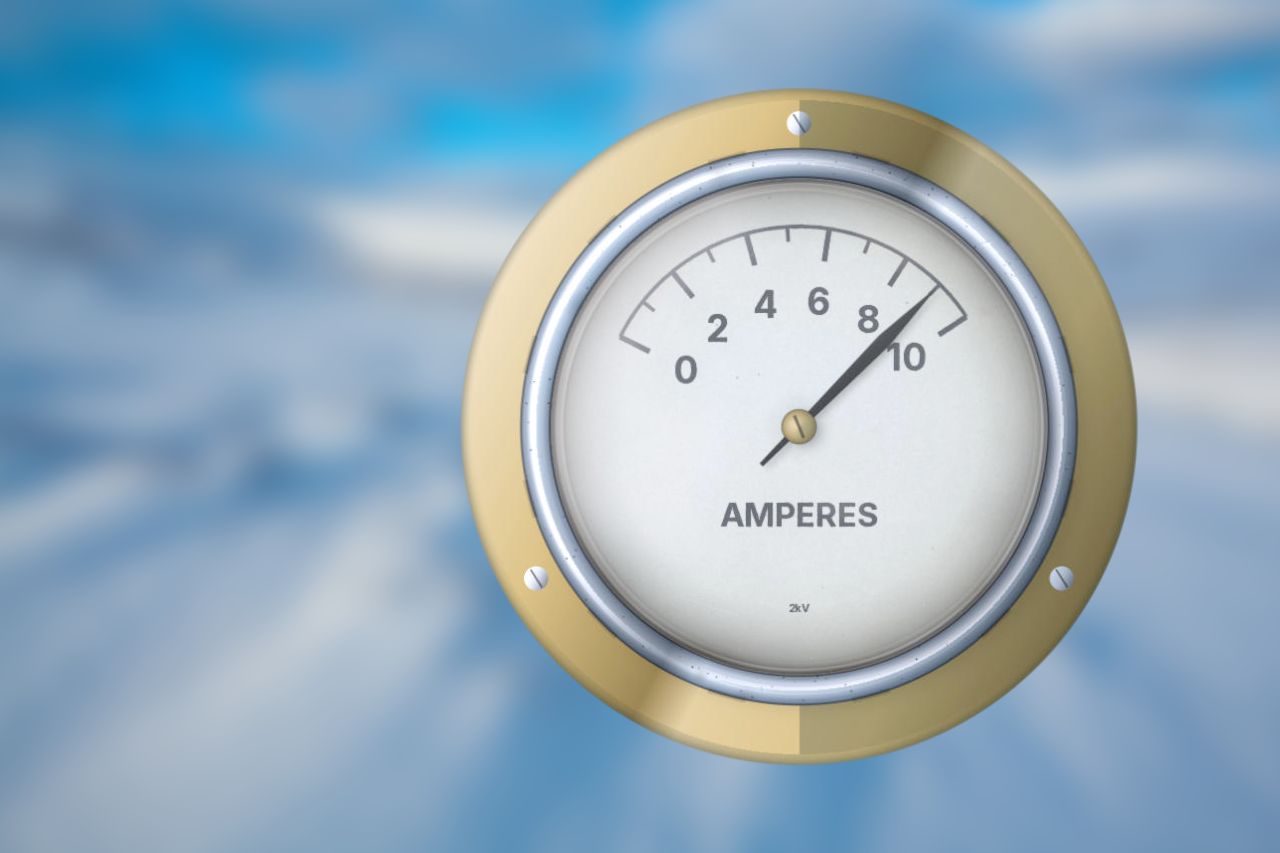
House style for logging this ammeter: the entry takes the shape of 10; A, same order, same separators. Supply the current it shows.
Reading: 9; A
